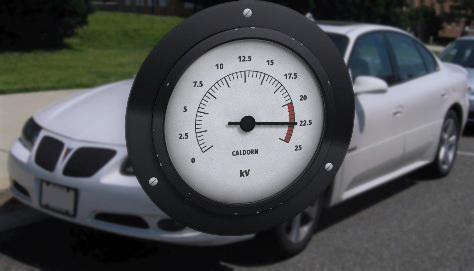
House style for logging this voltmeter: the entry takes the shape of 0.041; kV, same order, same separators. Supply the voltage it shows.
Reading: 22.5; kV
